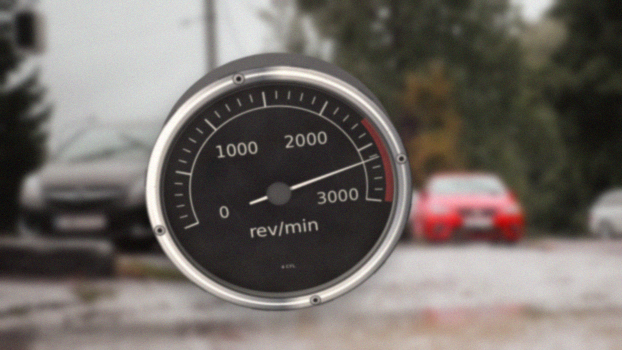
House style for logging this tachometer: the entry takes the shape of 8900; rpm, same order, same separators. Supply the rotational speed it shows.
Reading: 2600; rpm
